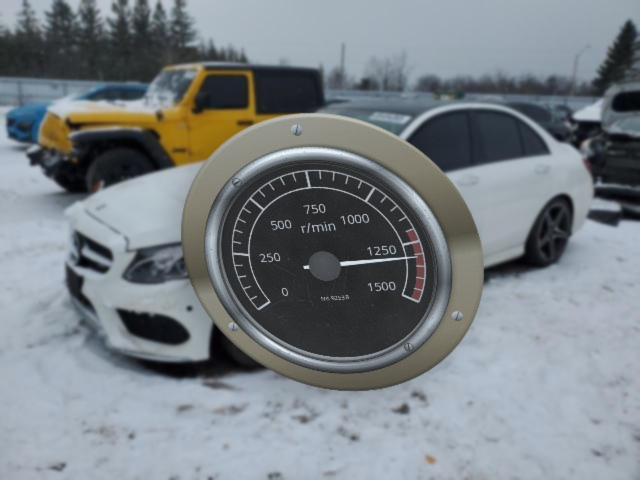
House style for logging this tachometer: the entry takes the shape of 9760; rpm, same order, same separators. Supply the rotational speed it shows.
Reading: 1300; rpm
